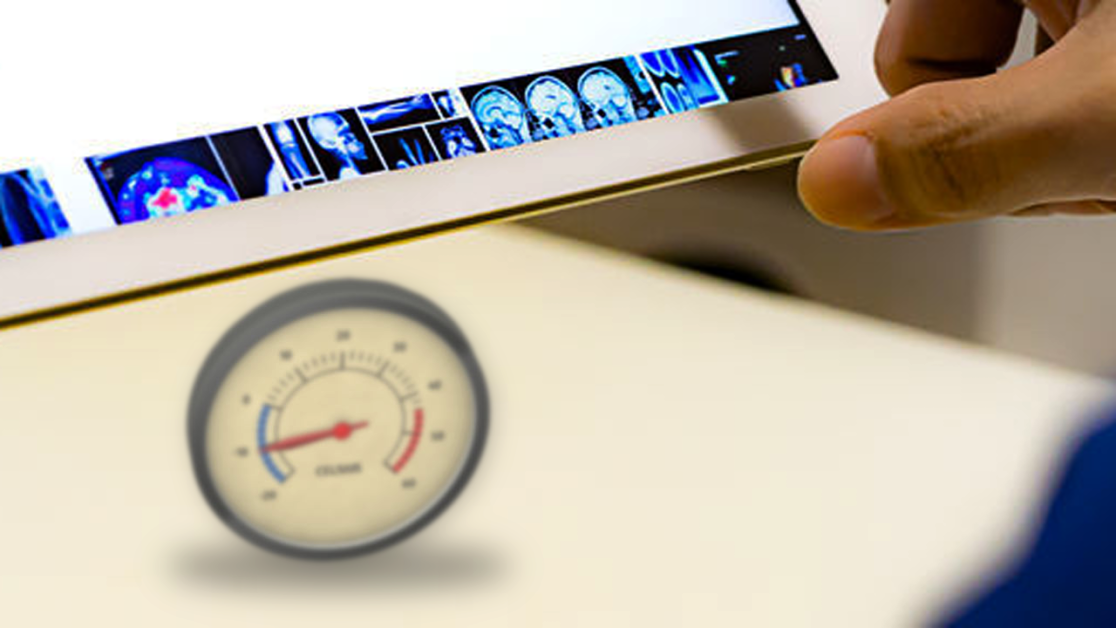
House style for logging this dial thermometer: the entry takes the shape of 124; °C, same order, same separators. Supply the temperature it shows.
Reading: -10; °C
